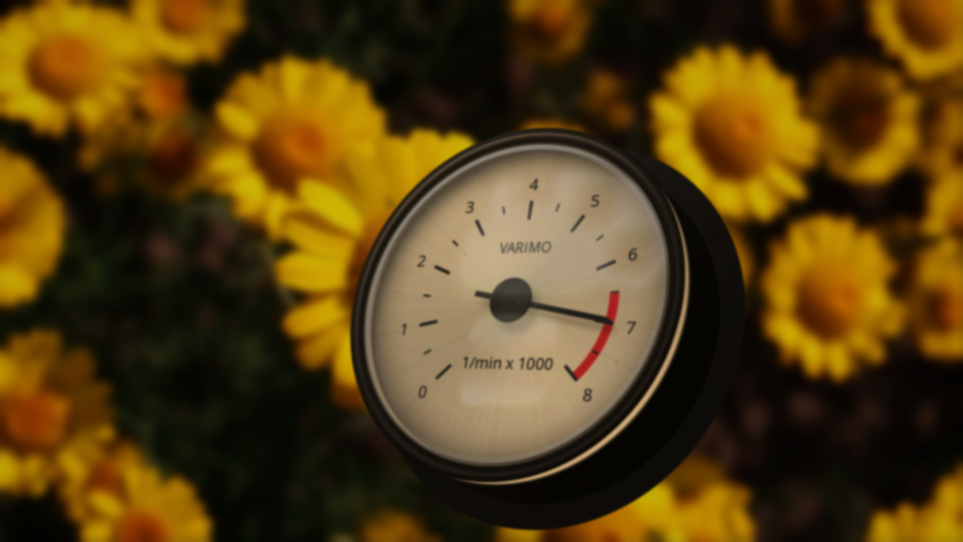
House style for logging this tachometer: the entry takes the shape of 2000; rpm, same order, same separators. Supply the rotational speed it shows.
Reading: 7000; rpm
